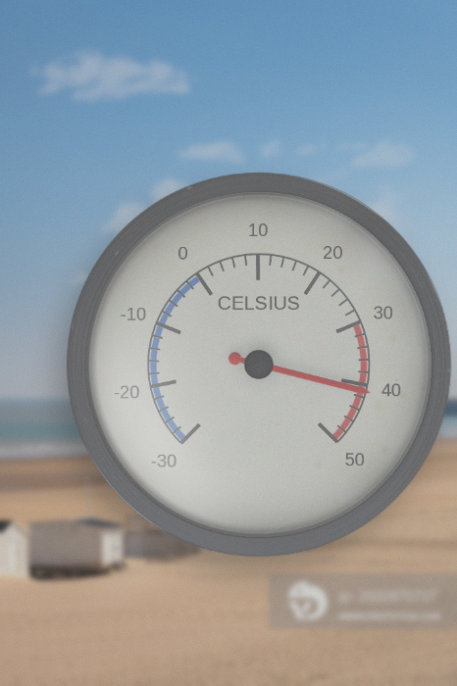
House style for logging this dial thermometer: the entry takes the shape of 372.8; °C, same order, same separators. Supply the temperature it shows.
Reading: 41; °C
